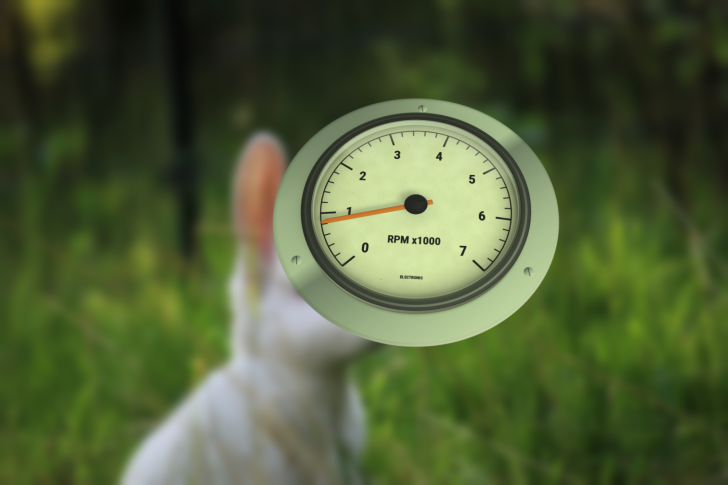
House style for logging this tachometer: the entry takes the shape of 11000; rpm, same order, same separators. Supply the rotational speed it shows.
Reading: 800; rpm
